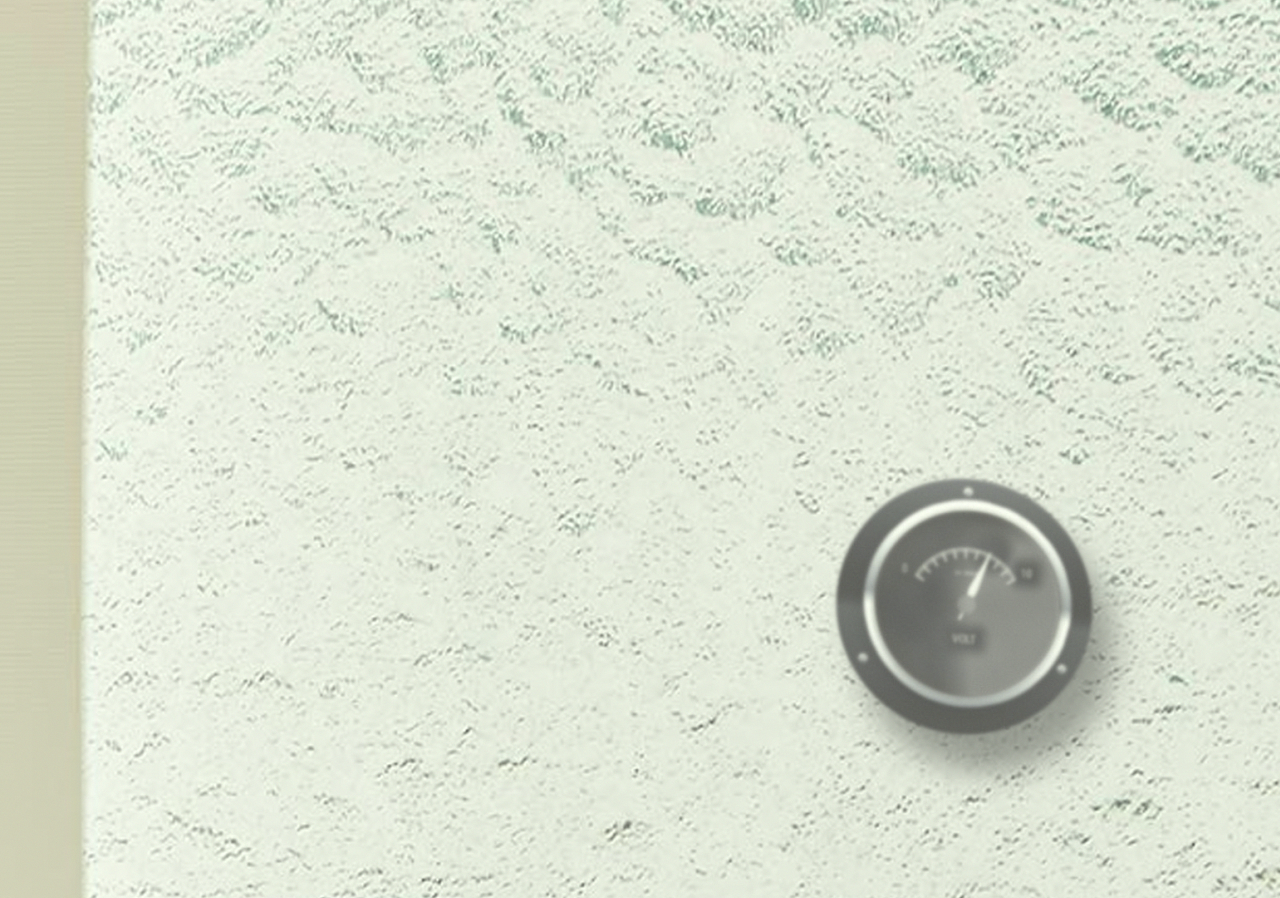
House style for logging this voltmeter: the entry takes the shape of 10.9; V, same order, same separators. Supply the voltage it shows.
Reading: 7; V
